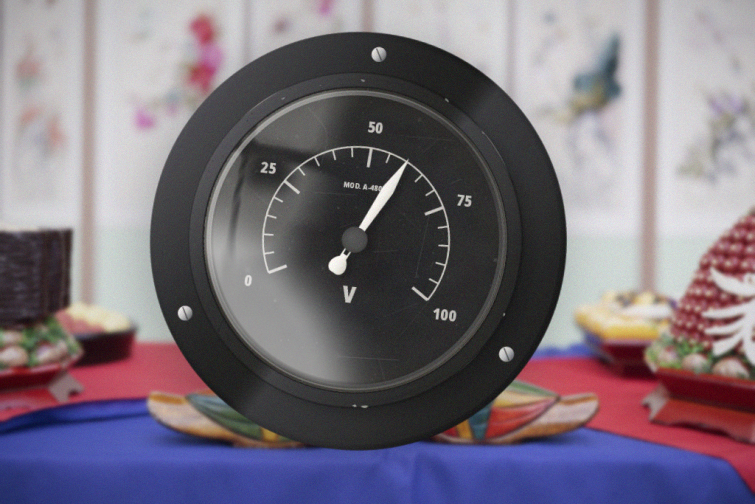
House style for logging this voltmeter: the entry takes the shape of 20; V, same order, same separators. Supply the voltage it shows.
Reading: 60; V
